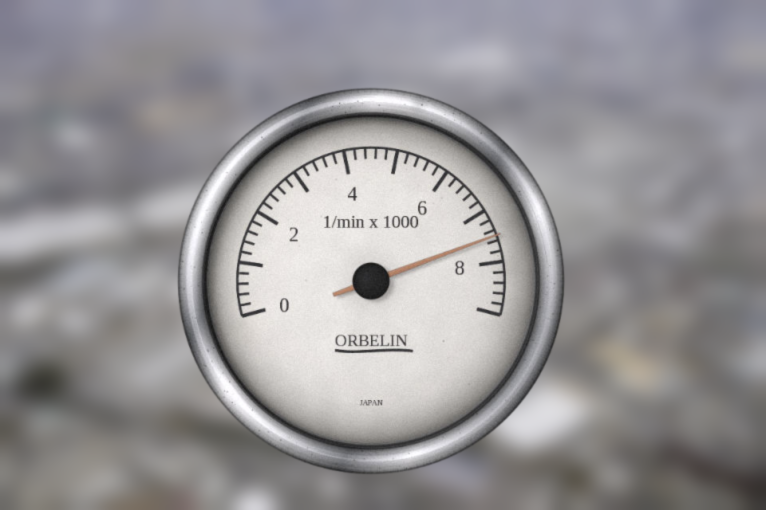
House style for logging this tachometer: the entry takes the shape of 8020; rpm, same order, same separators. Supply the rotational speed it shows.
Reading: 7500; rpm
